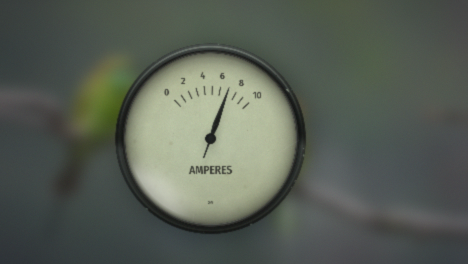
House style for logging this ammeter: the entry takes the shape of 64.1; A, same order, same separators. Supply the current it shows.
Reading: 7; A
